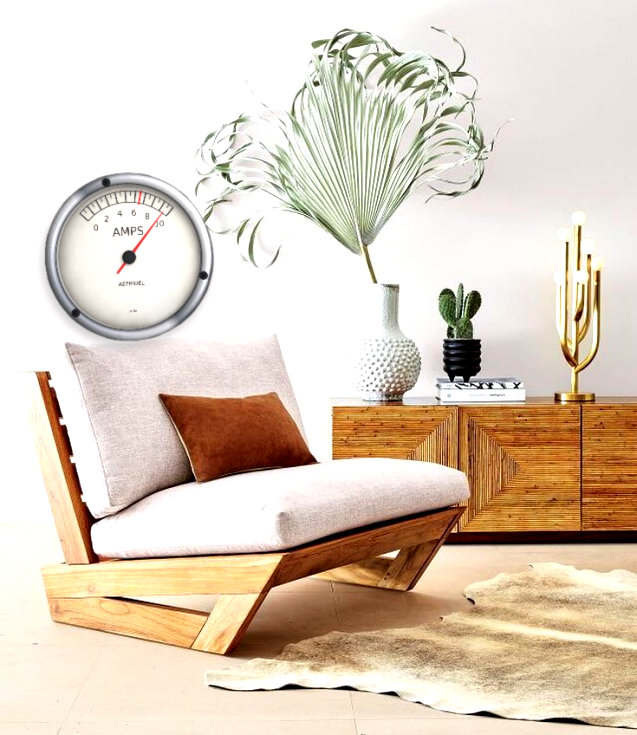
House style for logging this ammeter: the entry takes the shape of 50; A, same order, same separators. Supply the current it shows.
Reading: 9.5; A
